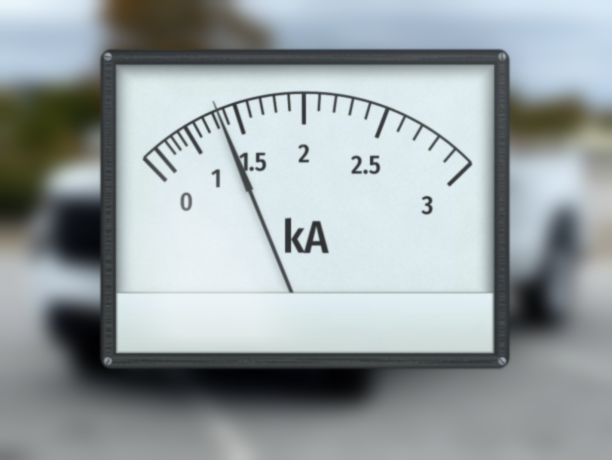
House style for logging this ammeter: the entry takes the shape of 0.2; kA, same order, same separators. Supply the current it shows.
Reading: 1.35; kA
